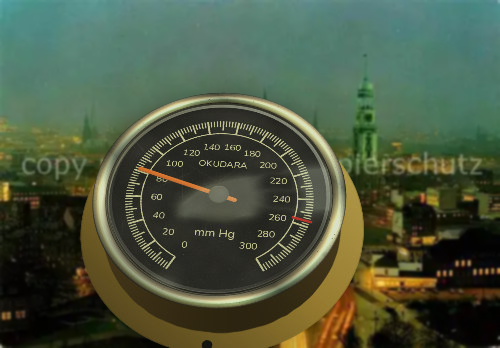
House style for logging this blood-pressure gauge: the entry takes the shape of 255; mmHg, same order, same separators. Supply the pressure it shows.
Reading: 80; mmHg
